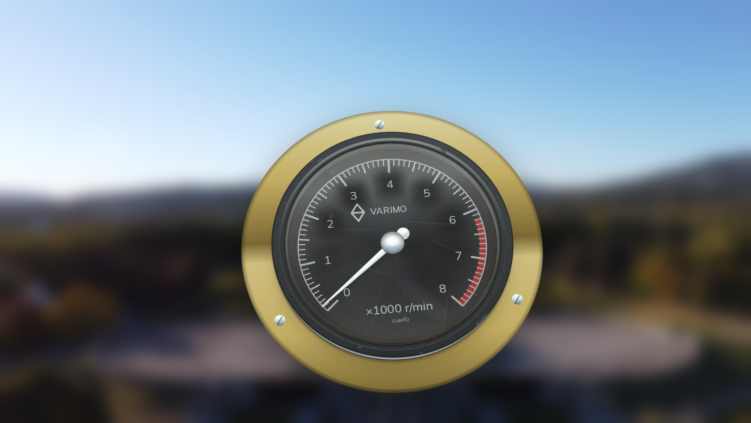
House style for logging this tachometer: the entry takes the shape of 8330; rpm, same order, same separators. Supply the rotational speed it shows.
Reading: 100; rpm
